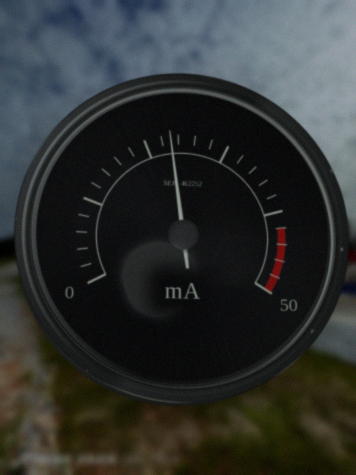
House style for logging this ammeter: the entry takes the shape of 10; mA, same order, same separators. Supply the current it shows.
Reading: 23; mA
